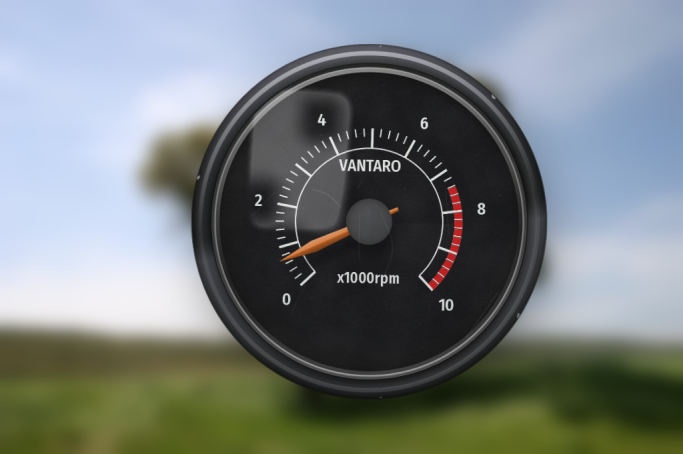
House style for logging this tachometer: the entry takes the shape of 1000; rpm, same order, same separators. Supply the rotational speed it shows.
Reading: 700; rpm
